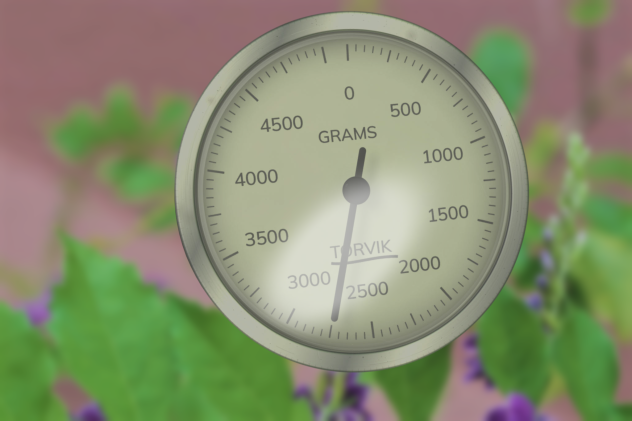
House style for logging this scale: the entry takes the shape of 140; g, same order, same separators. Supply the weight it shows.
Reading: 2750; g
